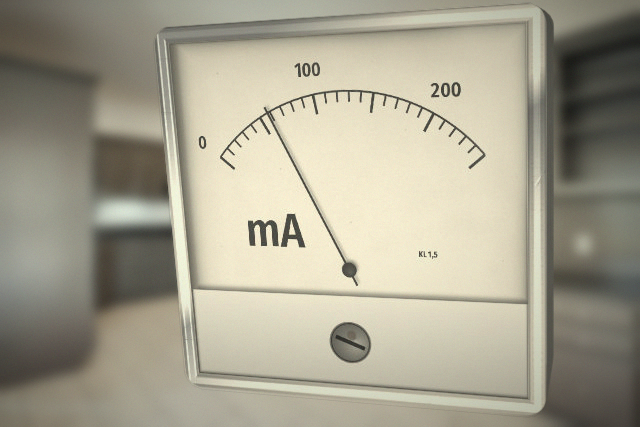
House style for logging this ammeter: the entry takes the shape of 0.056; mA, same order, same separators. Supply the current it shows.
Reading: 60; mA
